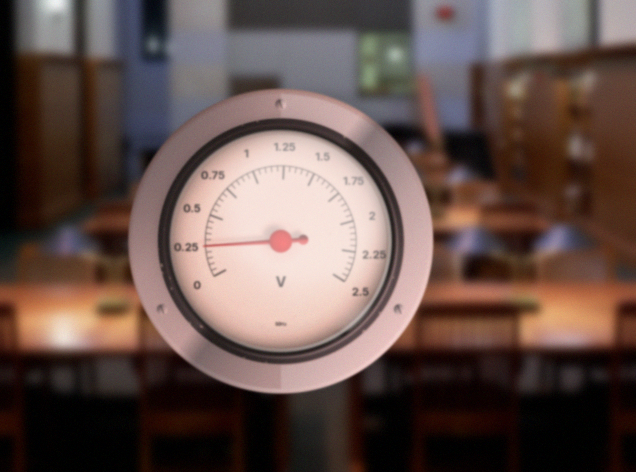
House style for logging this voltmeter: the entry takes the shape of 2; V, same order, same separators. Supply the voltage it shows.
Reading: 0.25; V
